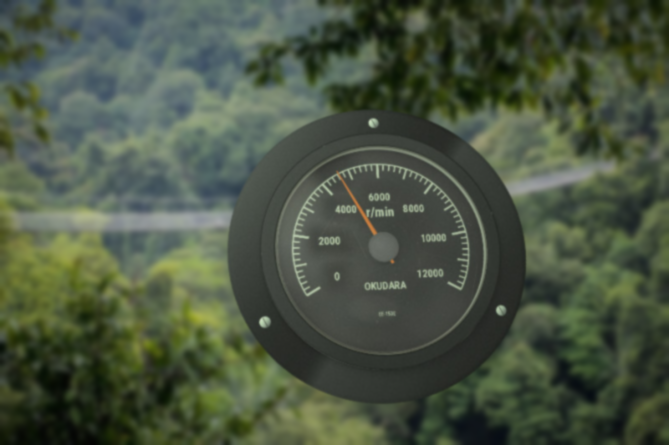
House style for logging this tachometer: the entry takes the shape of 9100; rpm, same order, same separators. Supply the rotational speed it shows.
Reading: 4600; rpm
